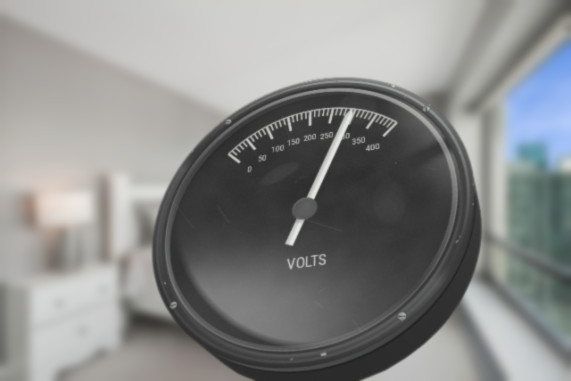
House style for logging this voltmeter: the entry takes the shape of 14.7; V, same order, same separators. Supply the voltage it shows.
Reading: 300; V
